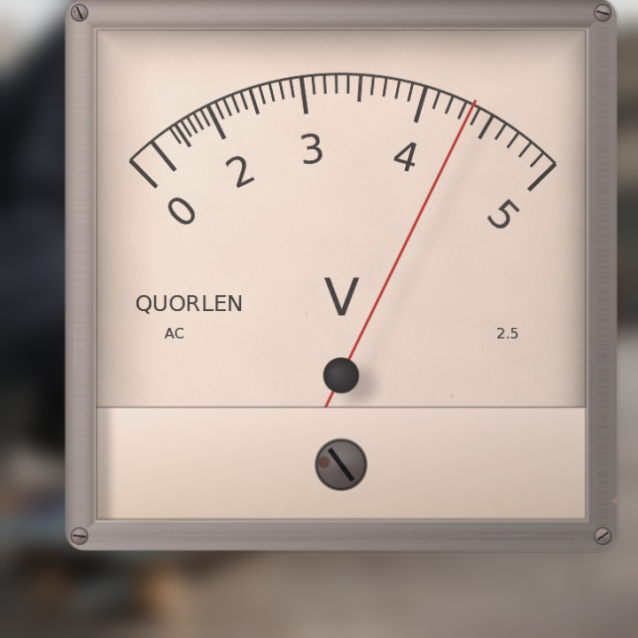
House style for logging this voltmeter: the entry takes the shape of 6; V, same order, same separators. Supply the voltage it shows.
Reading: 4.35; V
